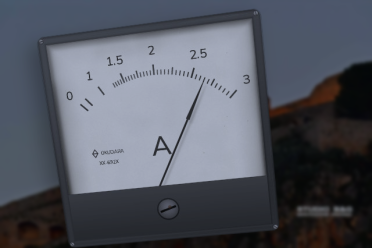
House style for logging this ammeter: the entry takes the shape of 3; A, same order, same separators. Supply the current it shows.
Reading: 2.65; A
